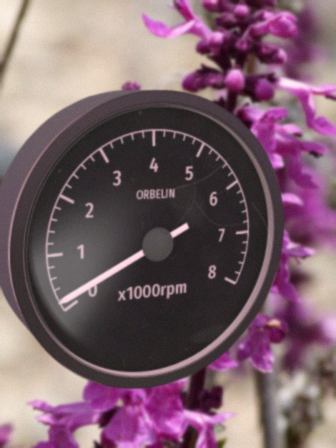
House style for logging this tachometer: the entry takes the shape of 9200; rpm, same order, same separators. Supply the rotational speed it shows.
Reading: 200; rpm
